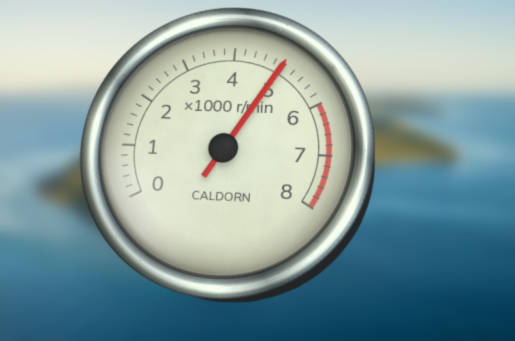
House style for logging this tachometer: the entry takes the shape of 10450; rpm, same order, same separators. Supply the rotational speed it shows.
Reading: 5000; rpm
